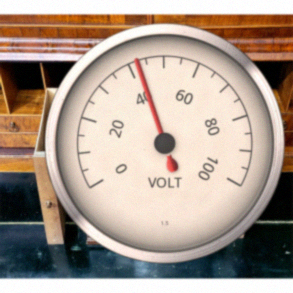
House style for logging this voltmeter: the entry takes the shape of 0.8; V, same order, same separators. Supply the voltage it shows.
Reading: 42.5; V
